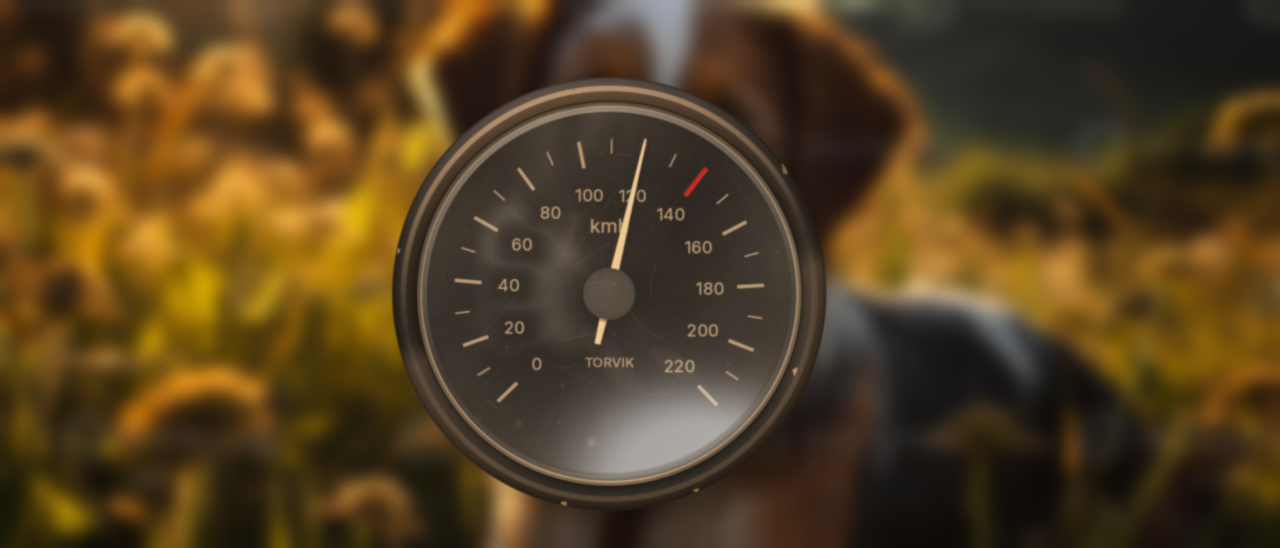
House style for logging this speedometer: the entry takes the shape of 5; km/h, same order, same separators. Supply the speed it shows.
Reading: 120; km/h
